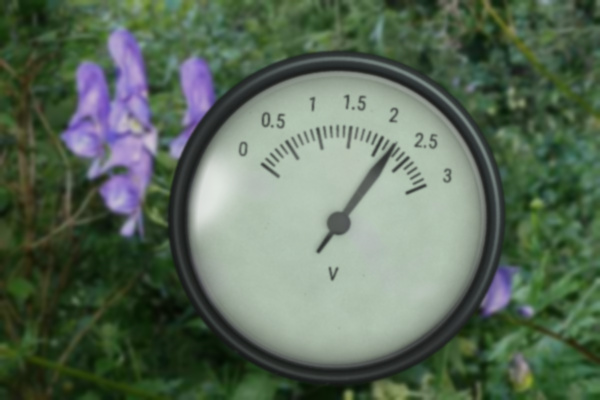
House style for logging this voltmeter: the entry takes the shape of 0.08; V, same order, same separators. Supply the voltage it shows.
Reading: 2.2; V
